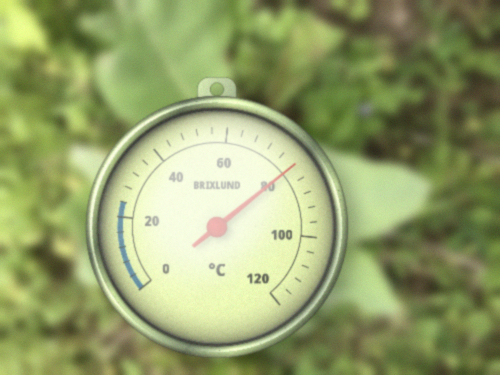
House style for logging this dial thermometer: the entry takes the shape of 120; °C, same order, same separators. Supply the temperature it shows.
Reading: 80; °C
